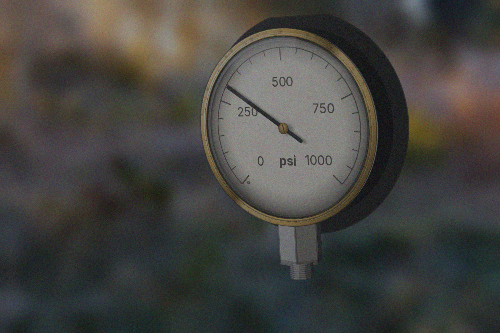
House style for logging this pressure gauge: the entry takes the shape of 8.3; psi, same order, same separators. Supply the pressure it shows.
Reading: 300; psi
